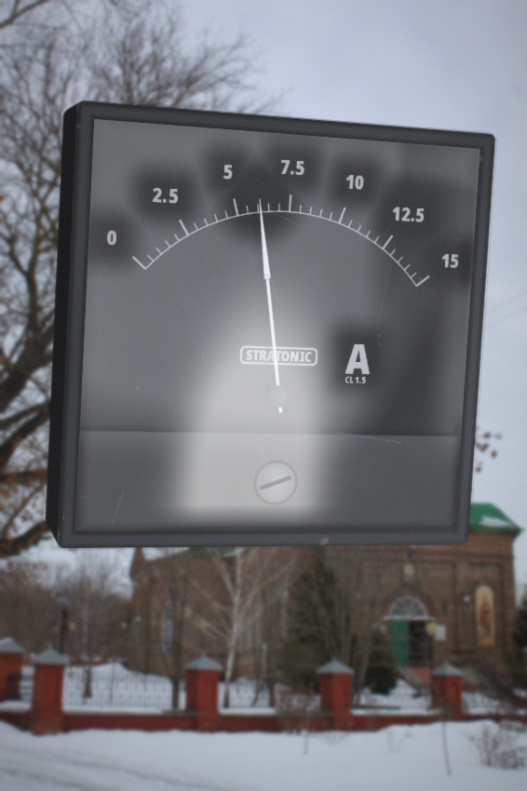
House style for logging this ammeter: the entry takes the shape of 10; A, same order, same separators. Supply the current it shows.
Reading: 6; A
